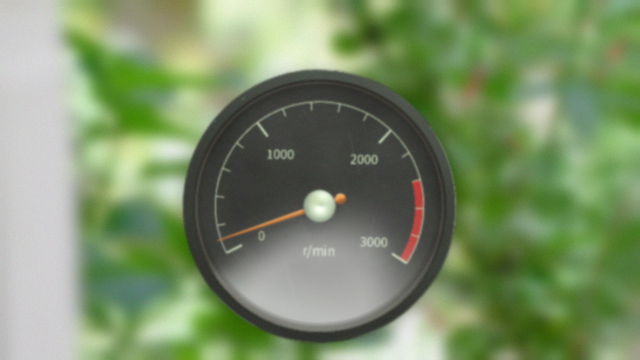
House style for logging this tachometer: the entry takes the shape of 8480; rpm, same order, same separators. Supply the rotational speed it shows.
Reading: 100; rpm
